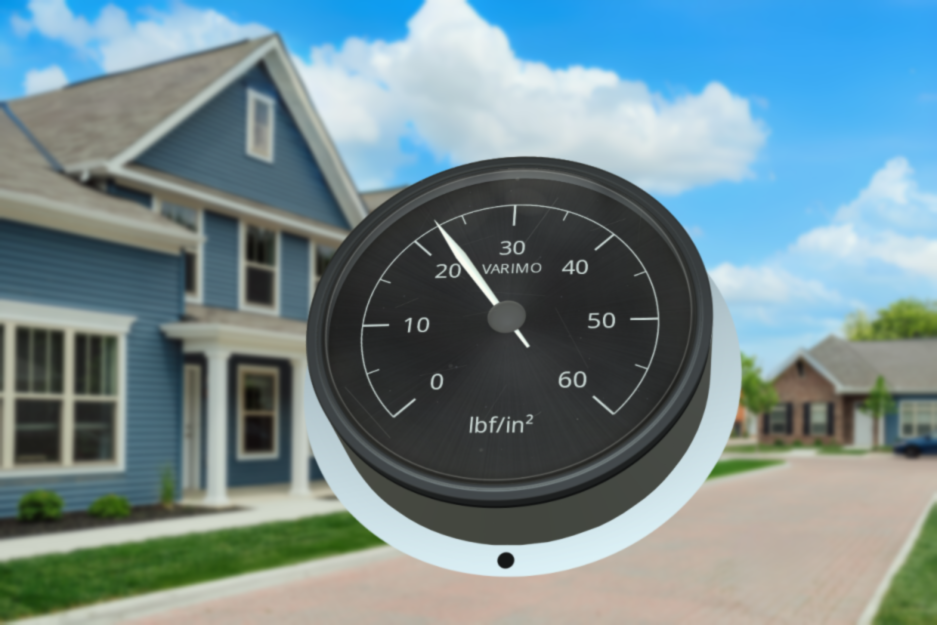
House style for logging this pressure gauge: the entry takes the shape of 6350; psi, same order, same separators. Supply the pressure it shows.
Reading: 22.5; psi
